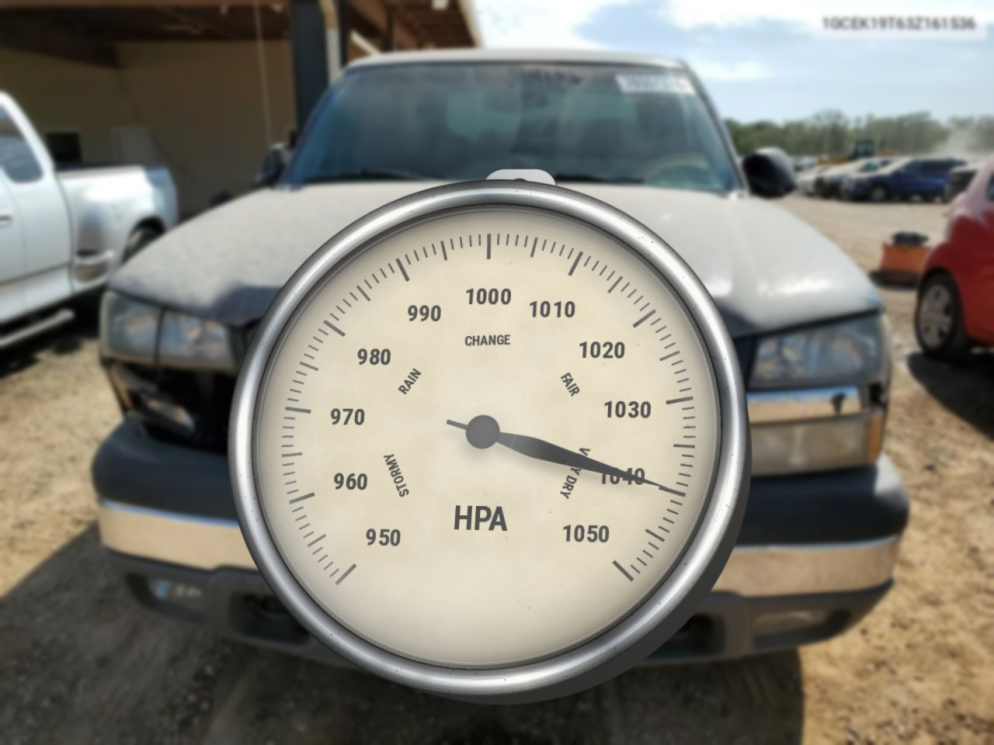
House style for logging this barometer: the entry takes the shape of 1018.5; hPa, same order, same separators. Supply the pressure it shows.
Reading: 1040; hPa
